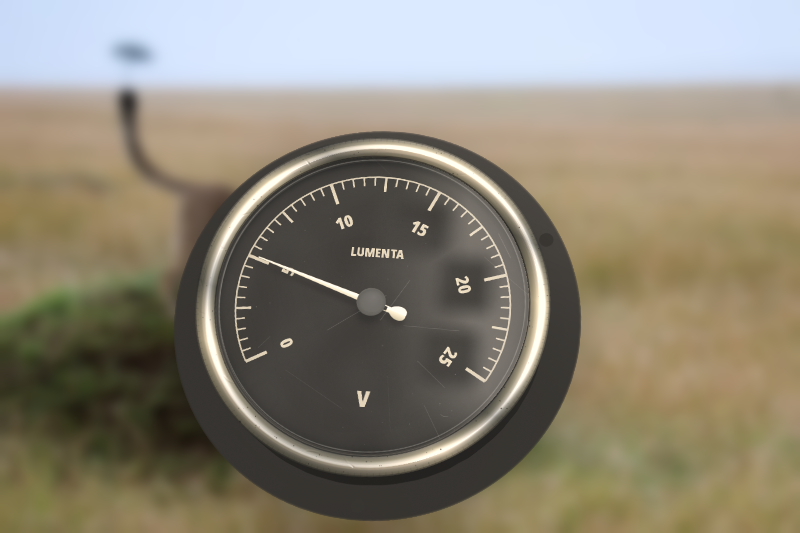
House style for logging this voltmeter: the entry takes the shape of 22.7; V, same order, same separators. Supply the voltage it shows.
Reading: 5; V
